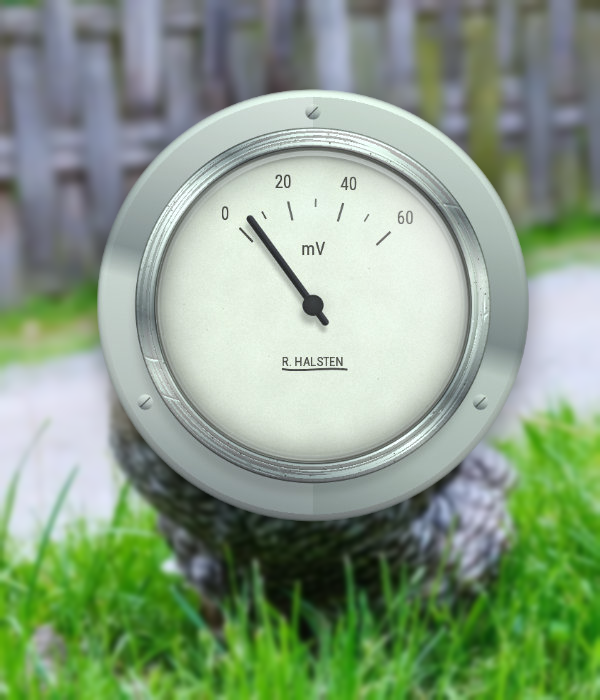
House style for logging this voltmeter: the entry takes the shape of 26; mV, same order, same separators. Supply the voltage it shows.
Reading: 5; mV
